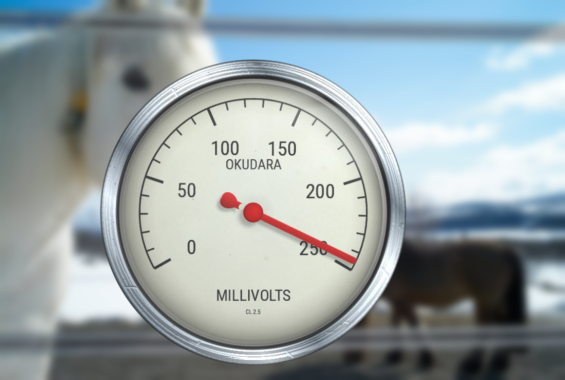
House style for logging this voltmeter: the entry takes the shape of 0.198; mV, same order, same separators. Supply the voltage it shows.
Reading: 245; mV
